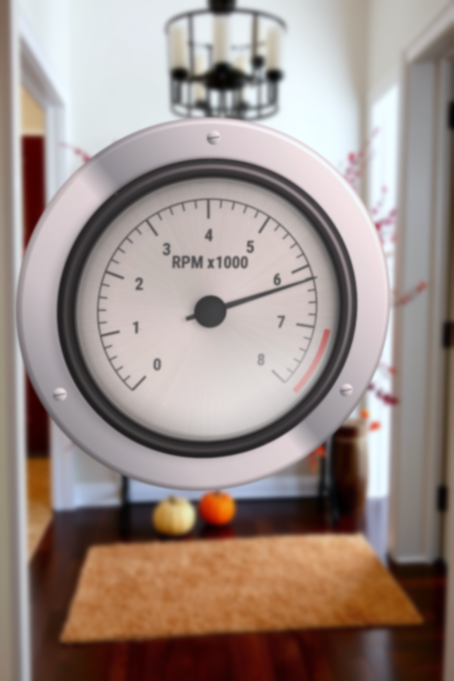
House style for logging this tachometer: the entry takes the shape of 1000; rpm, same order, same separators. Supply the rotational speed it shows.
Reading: 6200; rpm
